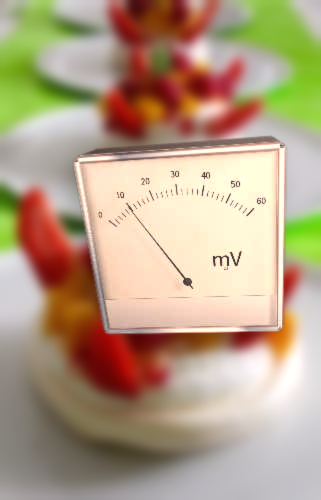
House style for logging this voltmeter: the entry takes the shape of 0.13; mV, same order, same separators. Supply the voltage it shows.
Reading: 10; mV
